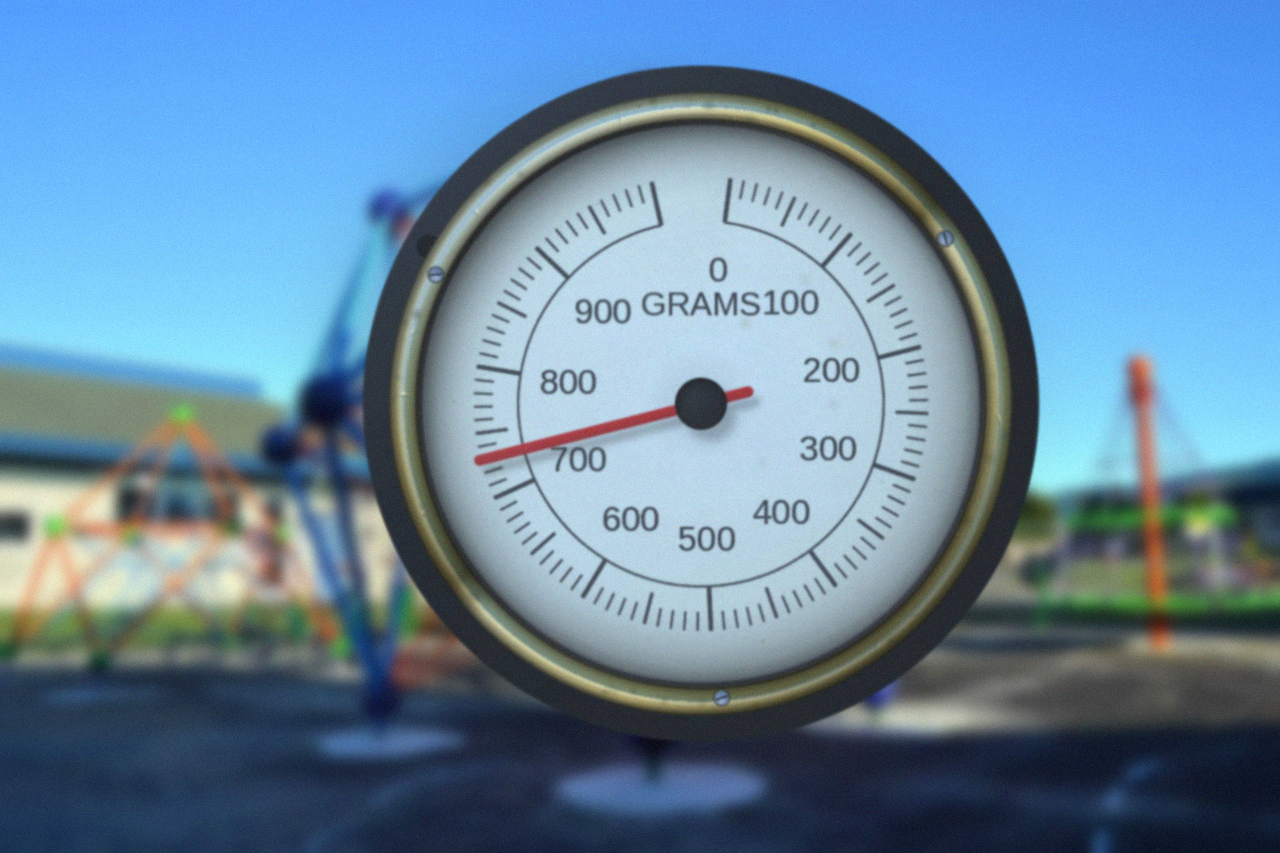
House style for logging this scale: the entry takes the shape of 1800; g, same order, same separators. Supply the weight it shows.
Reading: 730; g
